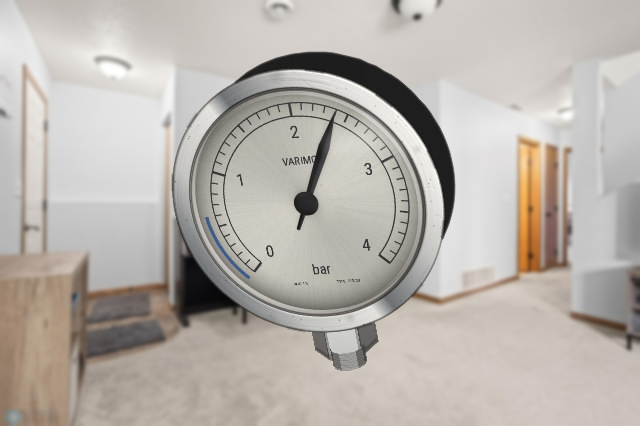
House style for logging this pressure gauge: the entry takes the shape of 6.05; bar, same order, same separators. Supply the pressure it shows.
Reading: 2.4; bar
